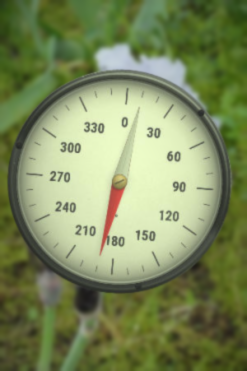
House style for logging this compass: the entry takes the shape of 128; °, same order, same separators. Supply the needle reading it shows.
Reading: 190; °
